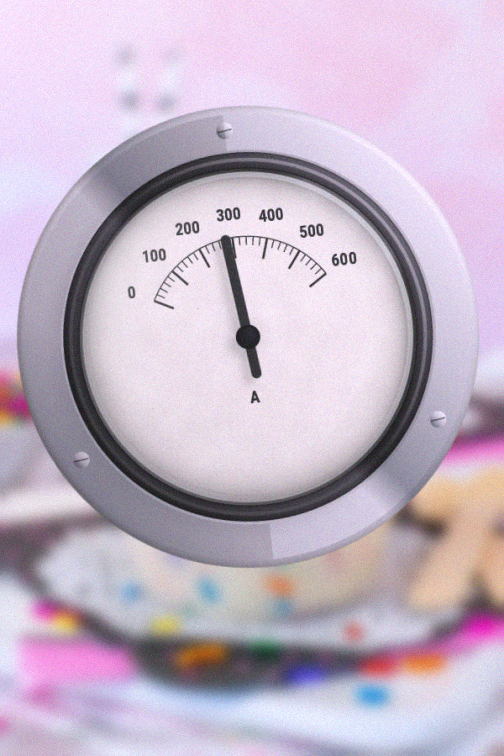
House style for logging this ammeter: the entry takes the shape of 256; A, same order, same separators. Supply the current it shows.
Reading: 280; A
